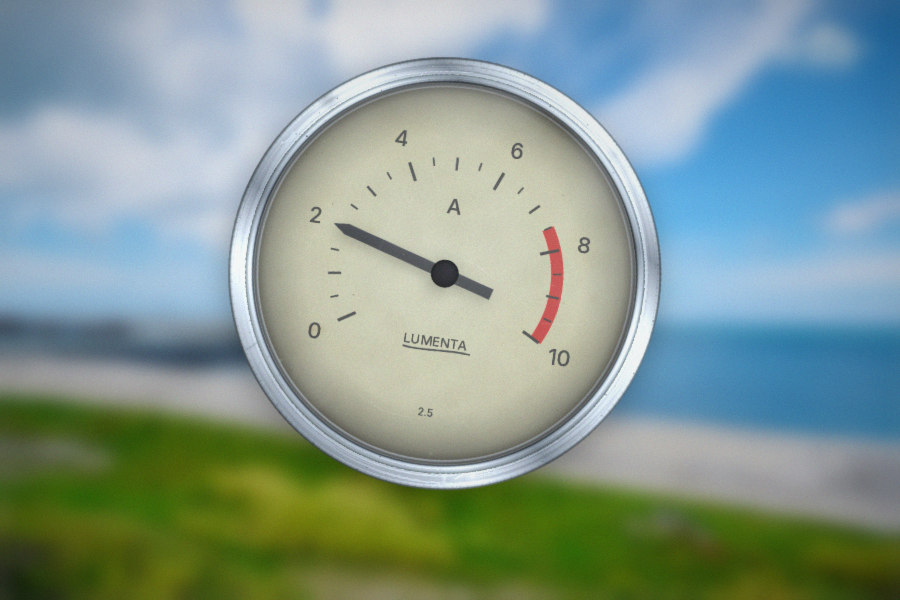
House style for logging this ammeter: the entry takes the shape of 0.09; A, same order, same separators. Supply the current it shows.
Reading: 2; A
